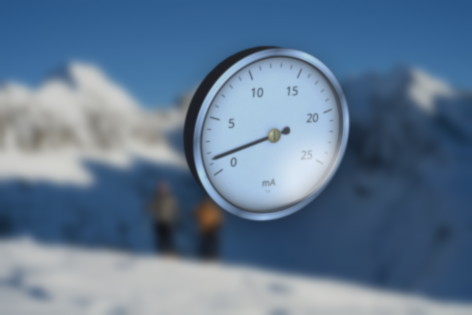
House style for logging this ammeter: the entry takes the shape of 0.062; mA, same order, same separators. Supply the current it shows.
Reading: 1.5; mA
